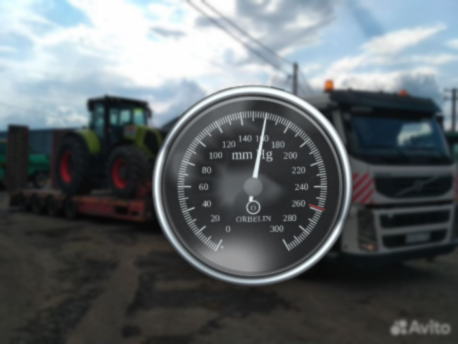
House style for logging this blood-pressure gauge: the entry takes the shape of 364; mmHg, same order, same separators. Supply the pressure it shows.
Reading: 160; mmHg
